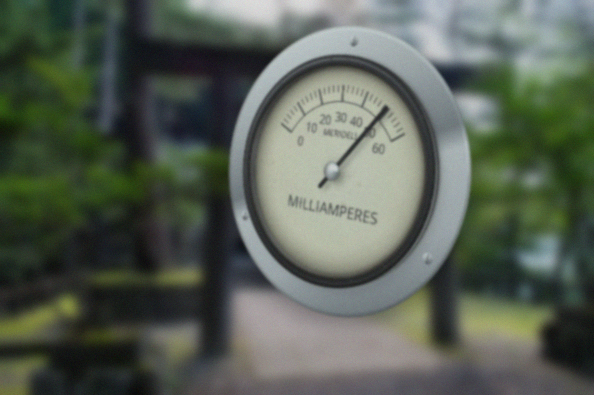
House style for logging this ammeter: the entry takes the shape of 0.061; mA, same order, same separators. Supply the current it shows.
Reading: 50; mA
